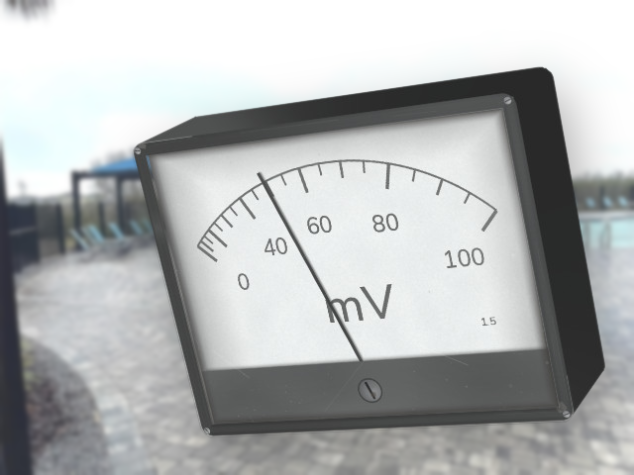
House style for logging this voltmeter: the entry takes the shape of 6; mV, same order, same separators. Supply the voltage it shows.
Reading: 50; mV
